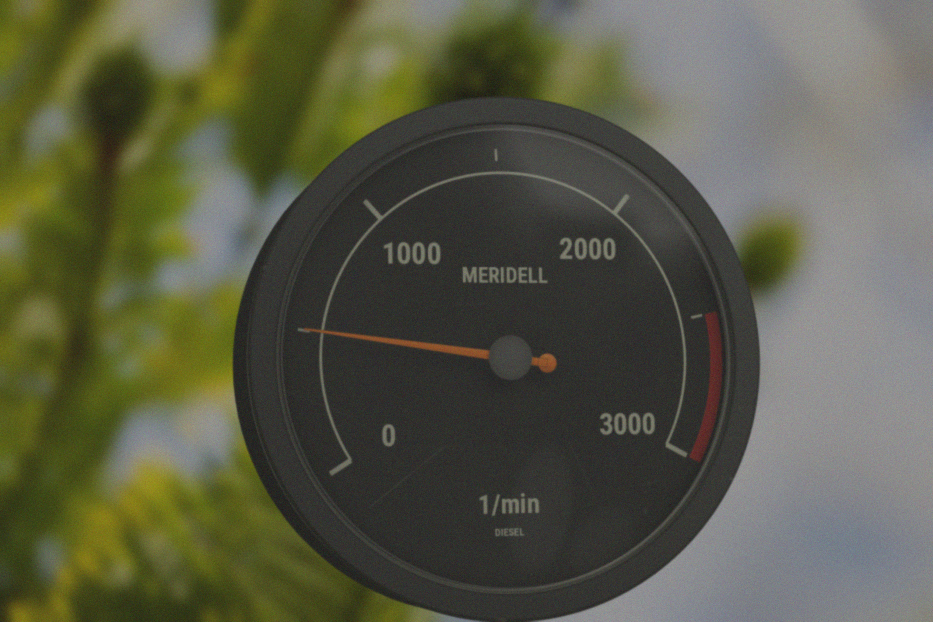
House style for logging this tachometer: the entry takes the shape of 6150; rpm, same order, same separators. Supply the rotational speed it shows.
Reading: 500; rpm
